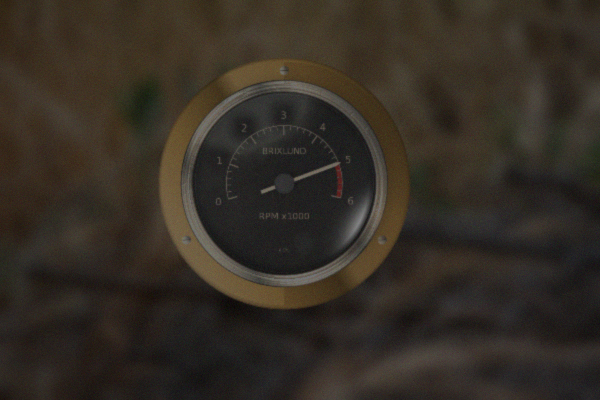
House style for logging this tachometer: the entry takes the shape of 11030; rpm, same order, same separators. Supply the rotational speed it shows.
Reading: 5000; rpm
